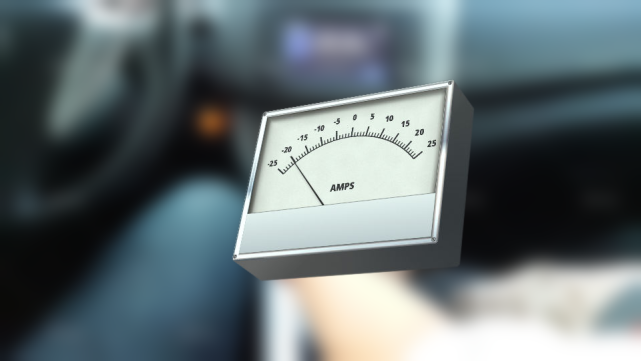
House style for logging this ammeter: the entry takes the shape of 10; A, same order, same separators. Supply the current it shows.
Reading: -20; A
